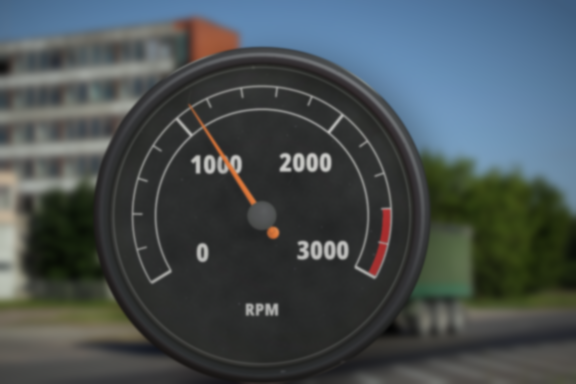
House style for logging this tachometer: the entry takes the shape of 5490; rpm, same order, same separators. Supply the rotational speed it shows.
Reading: 1100; rpm
